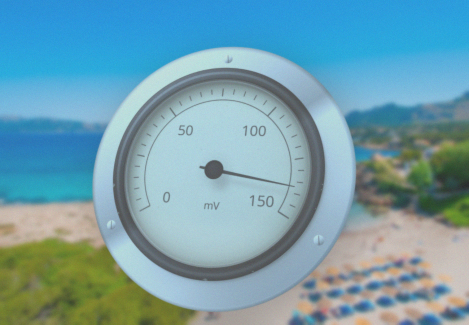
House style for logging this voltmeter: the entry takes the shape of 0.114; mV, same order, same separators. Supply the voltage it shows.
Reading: 137.5; mV
